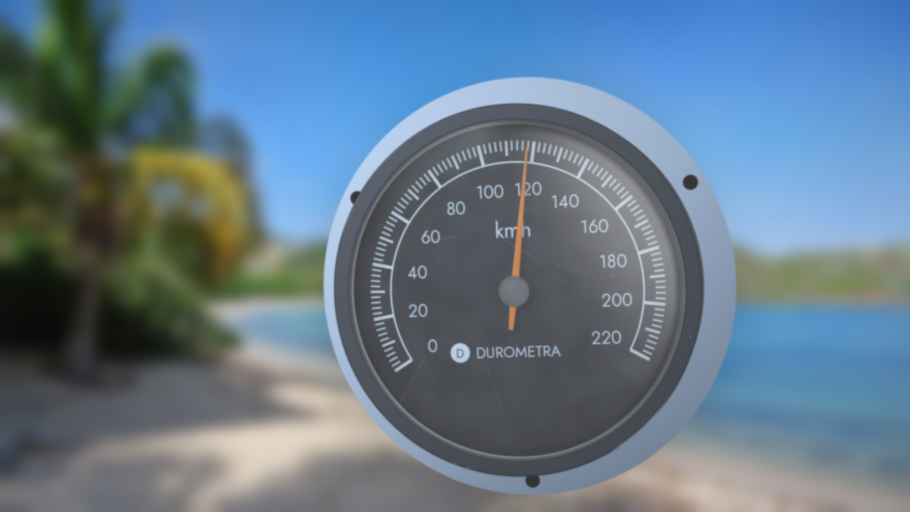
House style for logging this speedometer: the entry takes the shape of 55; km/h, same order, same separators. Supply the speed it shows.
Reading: 118; km/h
